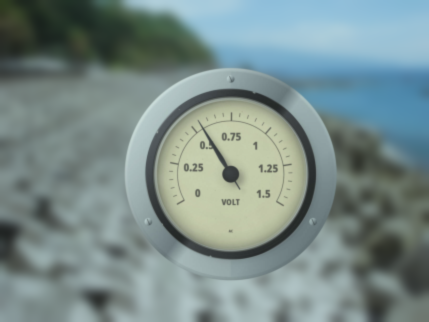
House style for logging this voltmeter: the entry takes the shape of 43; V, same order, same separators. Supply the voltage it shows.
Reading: 0.55; V
